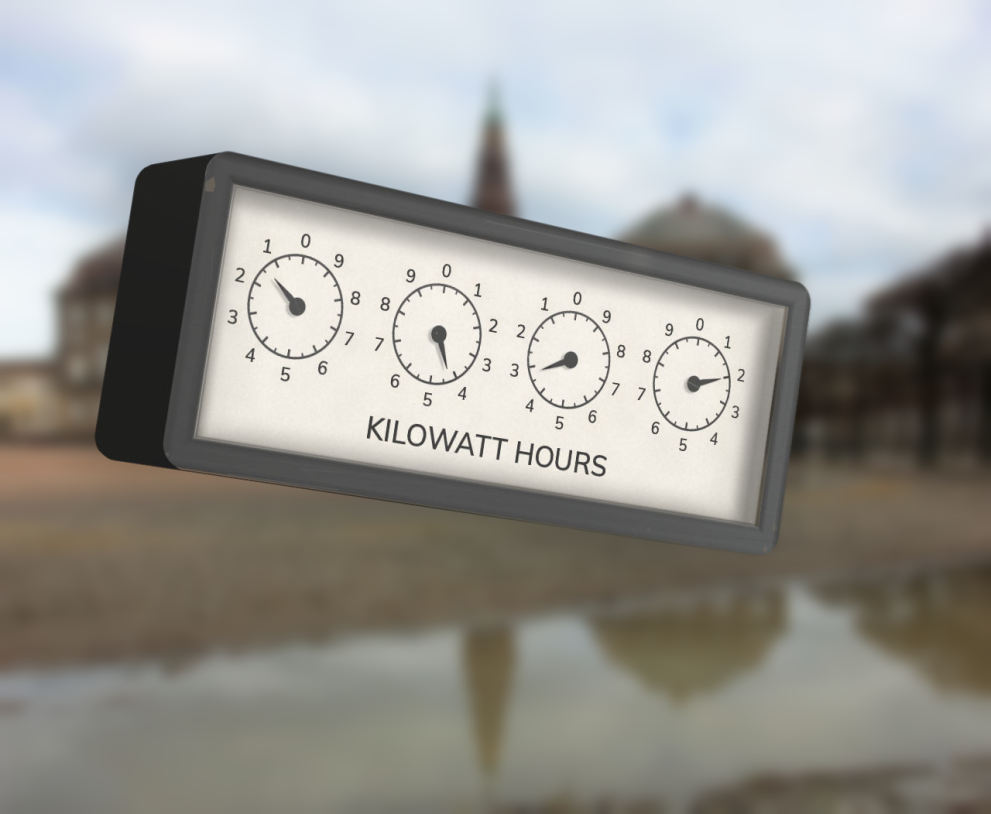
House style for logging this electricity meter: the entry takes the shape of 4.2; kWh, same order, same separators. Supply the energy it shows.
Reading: 1432; kWh
